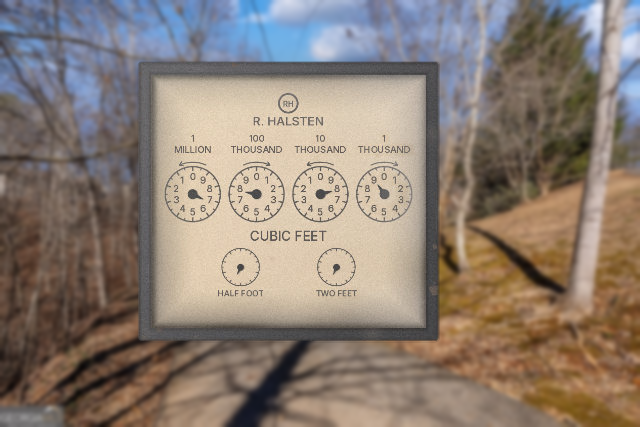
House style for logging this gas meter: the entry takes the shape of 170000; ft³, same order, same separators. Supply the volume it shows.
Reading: 677900; ft³
